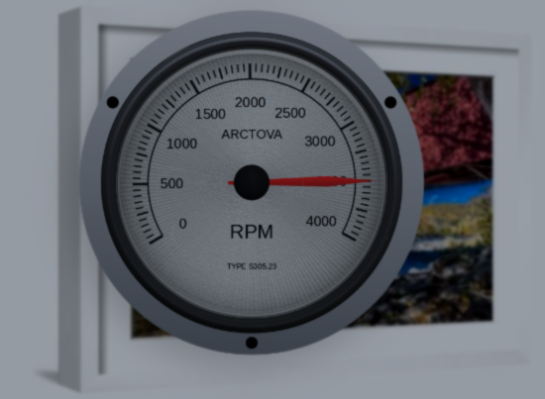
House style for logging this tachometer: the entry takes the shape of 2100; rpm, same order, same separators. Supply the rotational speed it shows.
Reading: 3500; rpm
